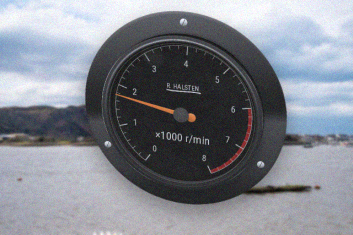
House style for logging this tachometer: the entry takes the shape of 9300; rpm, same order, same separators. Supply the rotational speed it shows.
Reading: 1800; rpm
